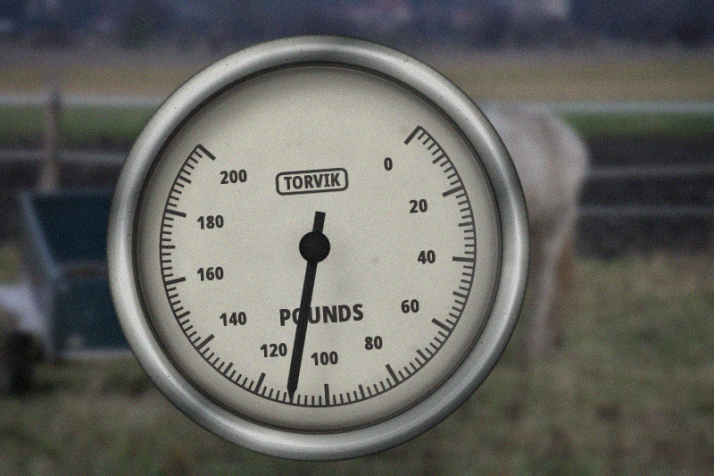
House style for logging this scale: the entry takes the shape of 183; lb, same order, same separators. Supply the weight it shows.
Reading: 110; lb
